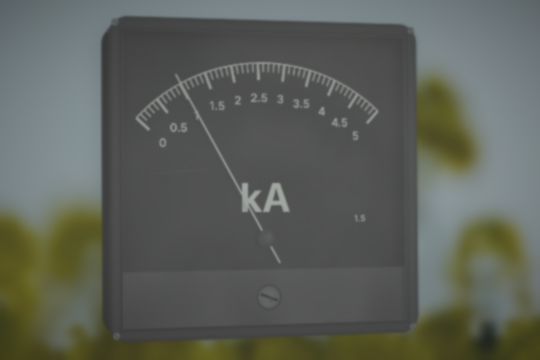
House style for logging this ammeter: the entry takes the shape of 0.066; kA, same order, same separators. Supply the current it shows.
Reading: 1; kA
